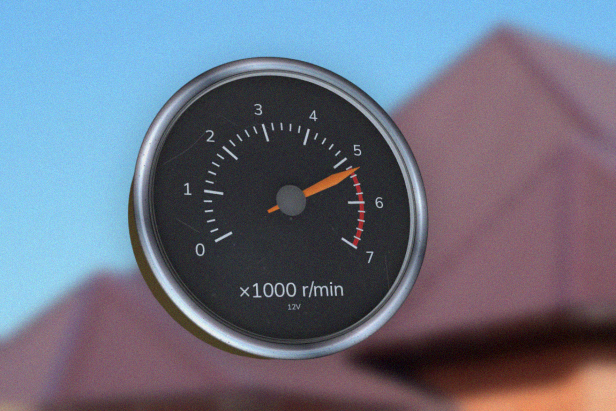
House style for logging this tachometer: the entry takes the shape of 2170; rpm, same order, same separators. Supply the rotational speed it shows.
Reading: 5300; rpm
